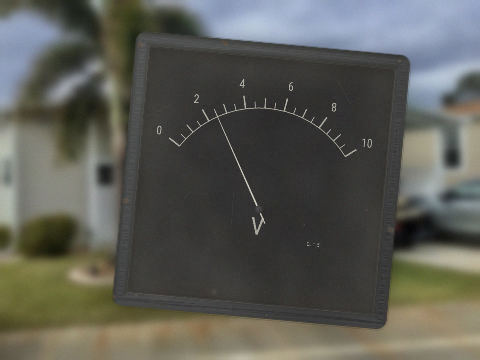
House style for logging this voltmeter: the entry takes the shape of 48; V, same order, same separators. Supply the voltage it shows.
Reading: 2.5; V
